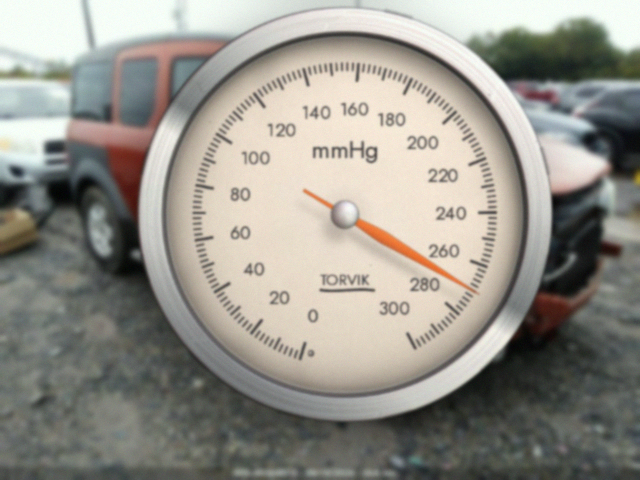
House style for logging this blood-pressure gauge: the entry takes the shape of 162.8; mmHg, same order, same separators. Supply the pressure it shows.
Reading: 270; mmHg
